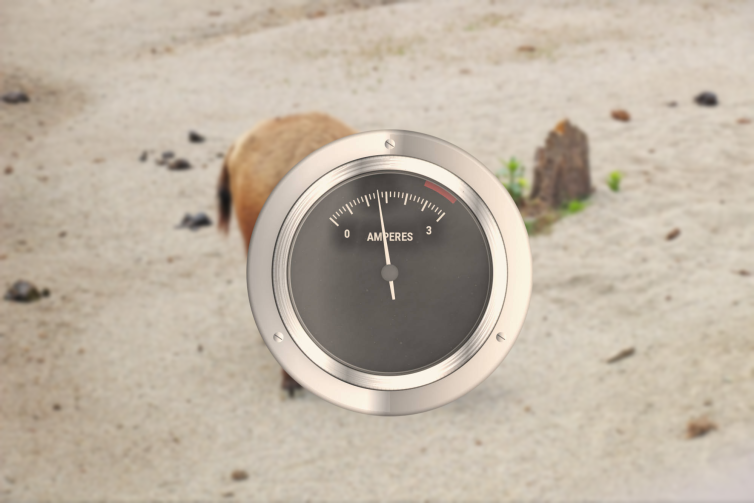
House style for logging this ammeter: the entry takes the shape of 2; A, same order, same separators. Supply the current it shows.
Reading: 1.3; A
